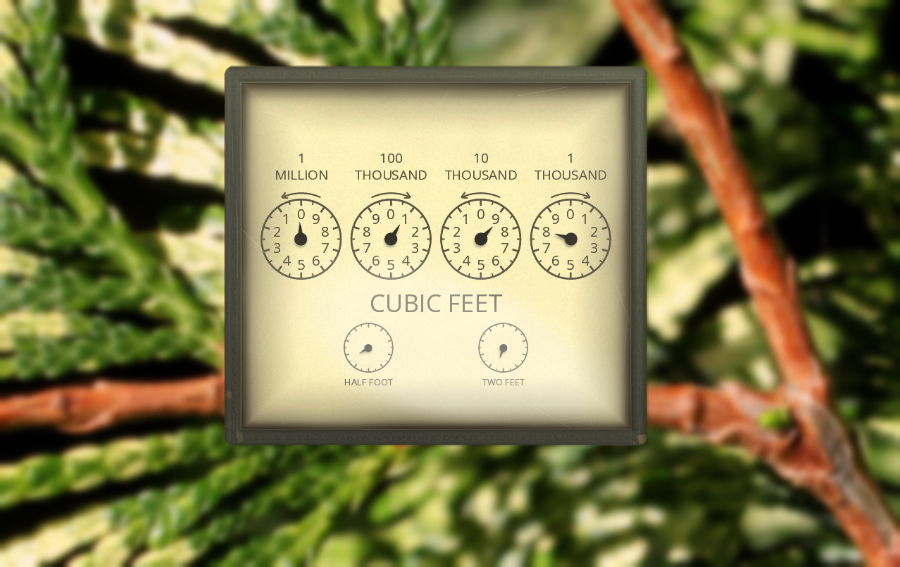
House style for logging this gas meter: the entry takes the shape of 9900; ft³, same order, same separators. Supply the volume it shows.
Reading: 8800; ft³
